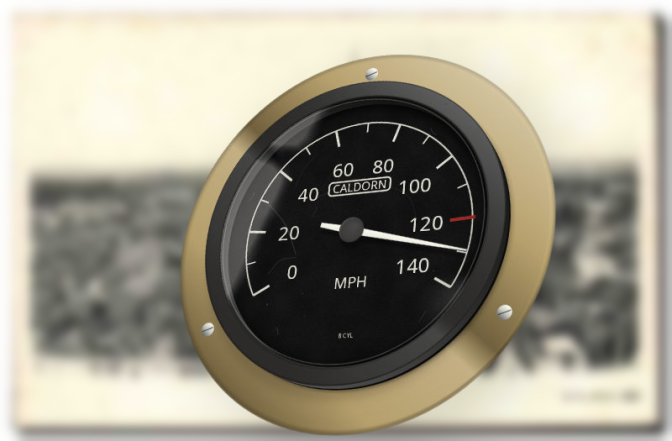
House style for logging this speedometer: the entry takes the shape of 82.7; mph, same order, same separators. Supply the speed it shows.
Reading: 130; mph
